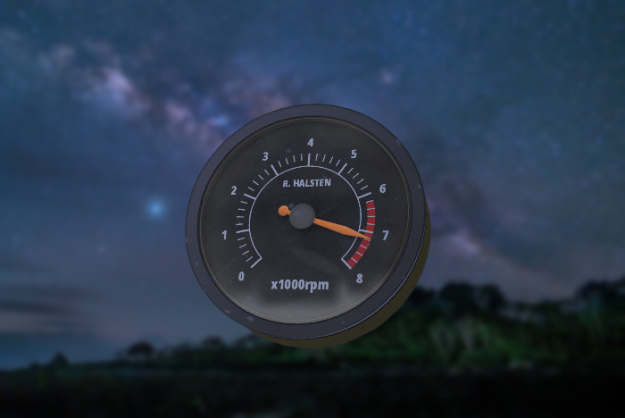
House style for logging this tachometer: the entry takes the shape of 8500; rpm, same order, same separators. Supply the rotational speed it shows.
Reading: 7200; rpm
